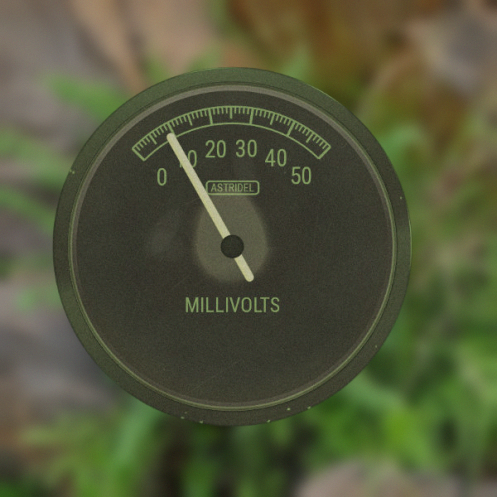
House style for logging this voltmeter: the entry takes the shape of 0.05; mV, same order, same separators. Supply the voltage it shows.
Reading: 9; mV
